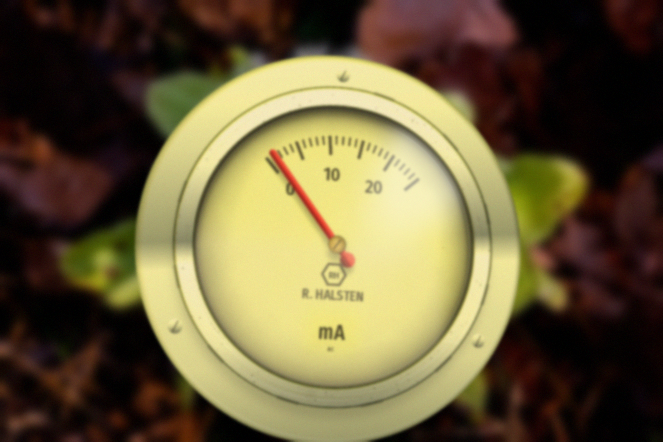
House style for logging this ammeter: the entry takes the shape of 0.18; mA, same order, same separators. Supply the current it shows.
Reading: 1; mA
